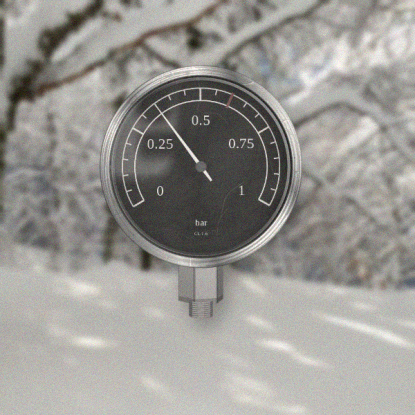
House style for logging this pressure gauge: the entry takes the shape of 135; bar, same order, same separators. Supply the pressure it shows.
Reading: 0.35; bar
